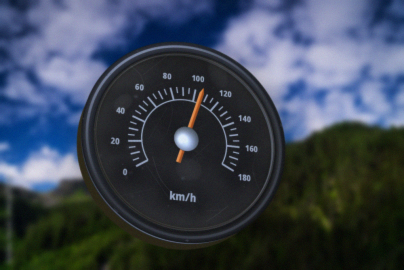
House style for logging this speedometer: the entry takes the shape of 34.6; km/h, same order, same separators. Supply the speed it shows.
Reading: 105; km/h
